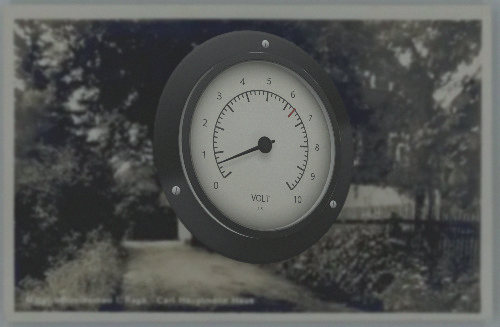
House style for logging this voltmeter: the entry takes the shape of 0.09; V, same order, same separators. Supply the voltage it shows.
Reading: 0.6; V
